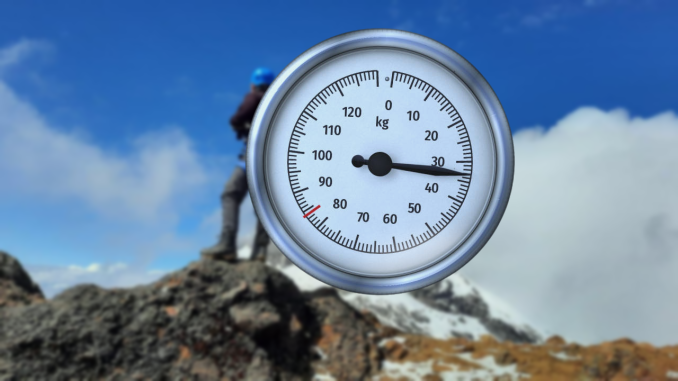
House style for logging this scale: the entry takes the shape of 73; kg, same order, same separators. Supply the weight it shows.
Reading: 33; kg
